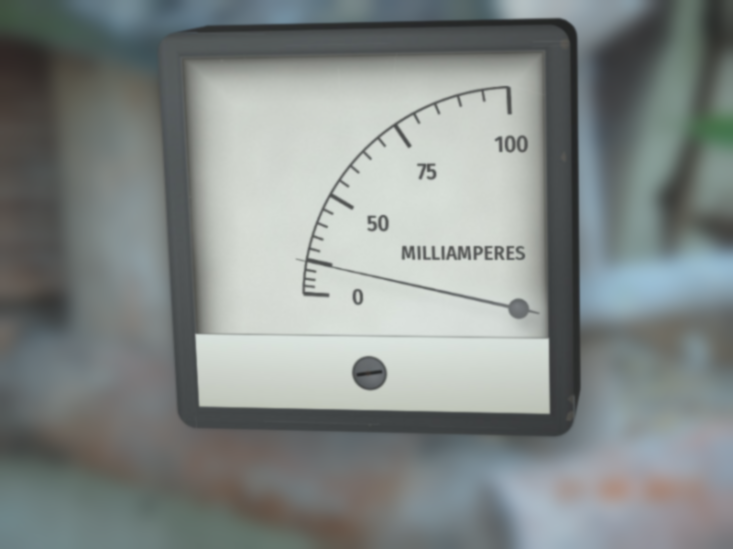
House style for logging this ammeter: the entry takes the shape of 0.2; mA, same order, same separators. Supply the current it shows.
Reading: 25; mA
